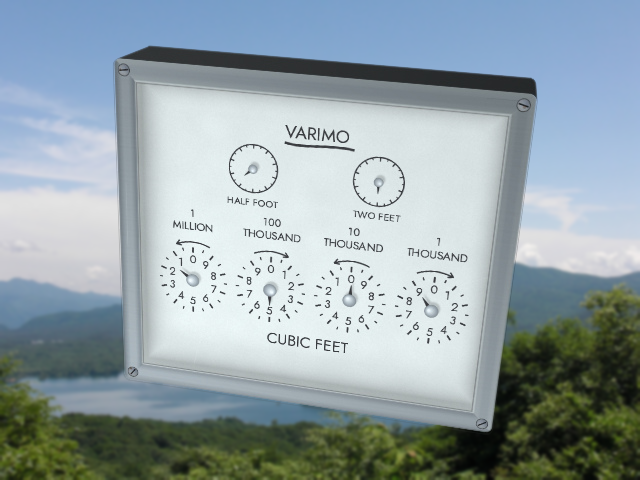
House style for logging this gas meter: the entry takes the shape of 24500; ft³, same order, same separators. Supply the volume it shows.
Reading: 149900; ft³
